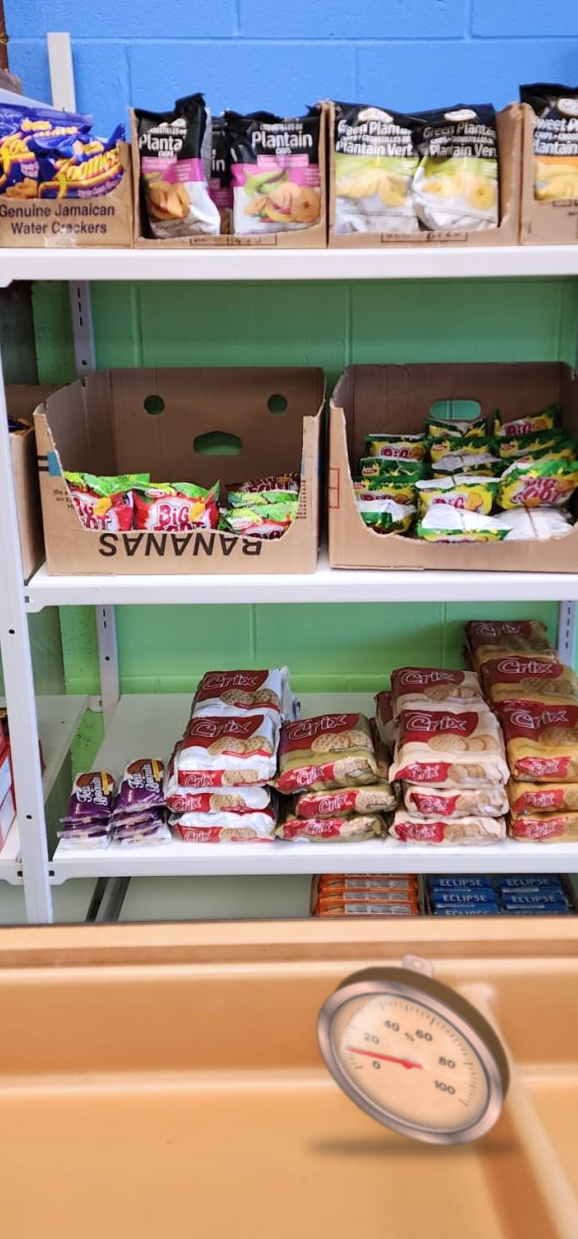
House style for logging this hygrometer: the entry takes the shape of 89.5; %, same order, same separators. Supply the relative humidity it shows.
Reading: 10; %
